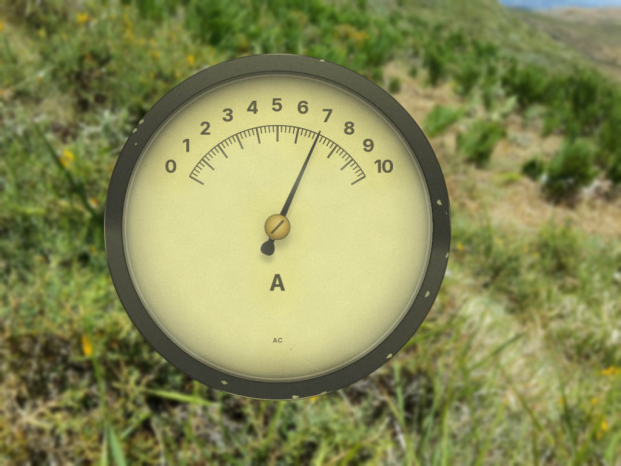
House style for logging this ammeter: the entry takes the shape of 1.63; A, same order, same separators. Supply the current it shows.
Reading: 7; A
